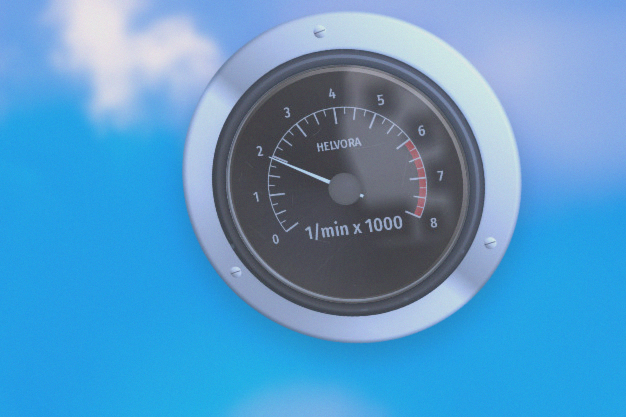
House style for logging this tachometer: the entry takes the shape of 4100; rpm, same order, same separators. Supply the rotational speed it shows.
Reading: 2000; rpm
